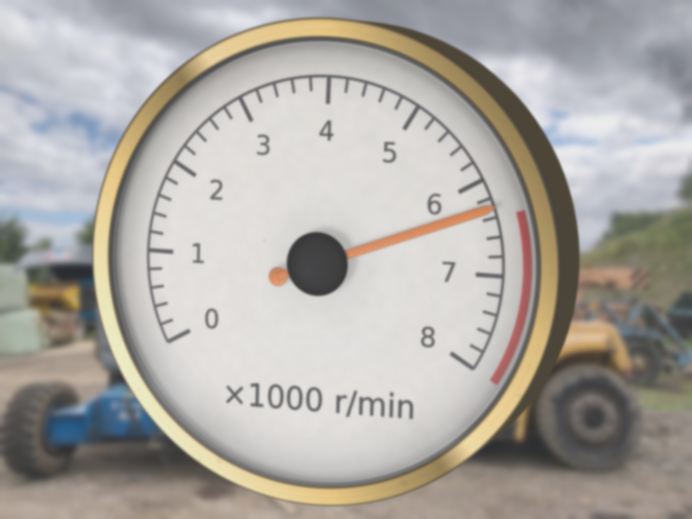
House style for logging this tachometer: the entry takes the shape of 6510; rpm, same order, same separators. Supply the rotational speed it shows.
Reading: 6300; rpm
